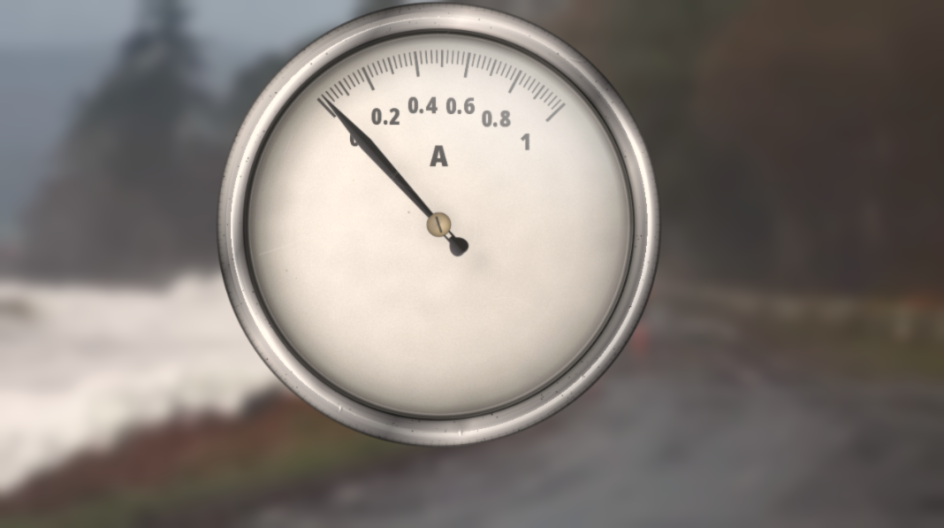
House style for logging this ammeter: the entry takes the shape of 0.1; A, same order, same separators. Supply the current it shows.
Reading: 0.02; A
